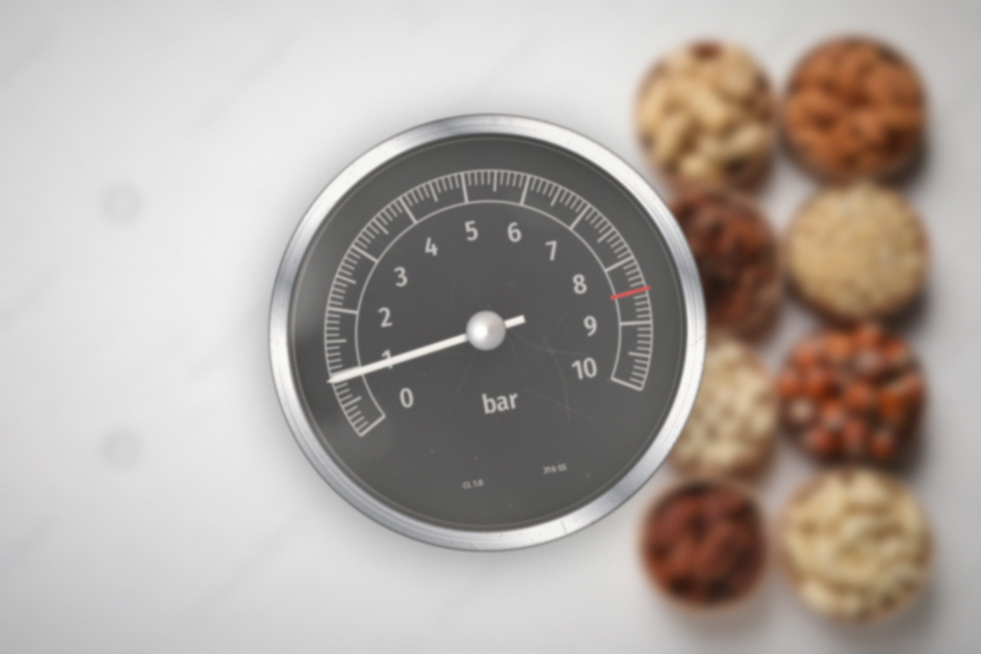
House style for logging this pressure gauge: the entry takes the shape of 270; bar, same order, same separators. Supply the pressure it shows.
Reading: 0.9; bar
